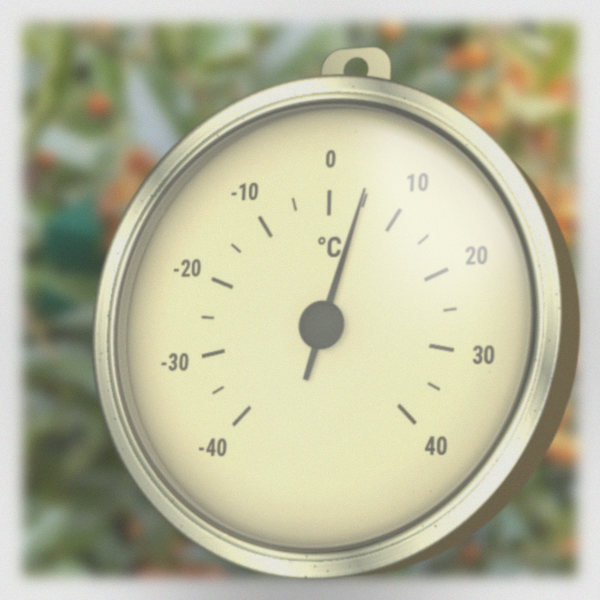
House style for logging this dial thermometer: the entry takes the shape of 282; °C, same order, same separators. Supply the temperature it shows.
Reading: 5; °C
